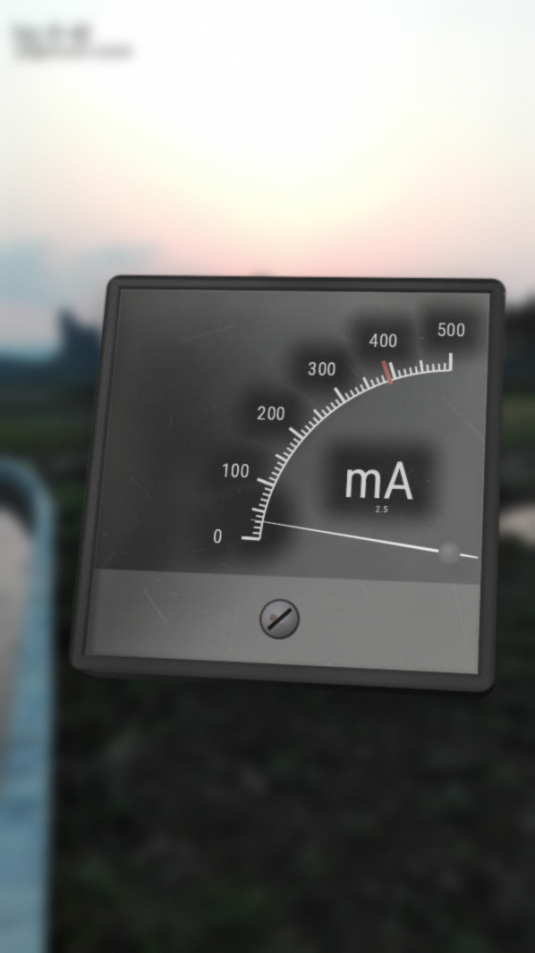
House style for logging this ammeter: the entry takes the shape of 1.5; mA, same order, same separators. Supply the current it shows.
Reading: 30; mA
